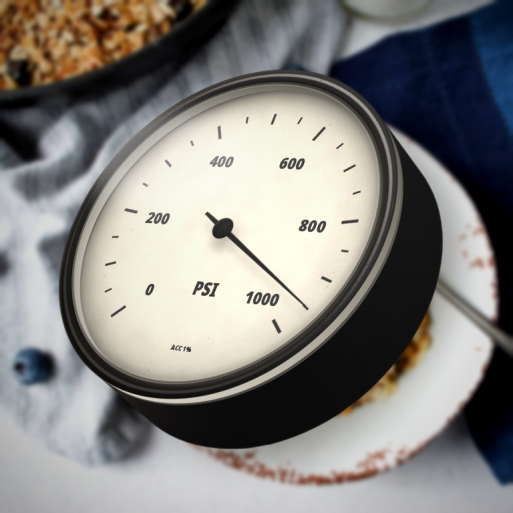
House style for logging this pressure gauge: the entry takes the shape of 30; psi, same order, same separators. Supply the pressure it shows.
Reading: 950; psi
